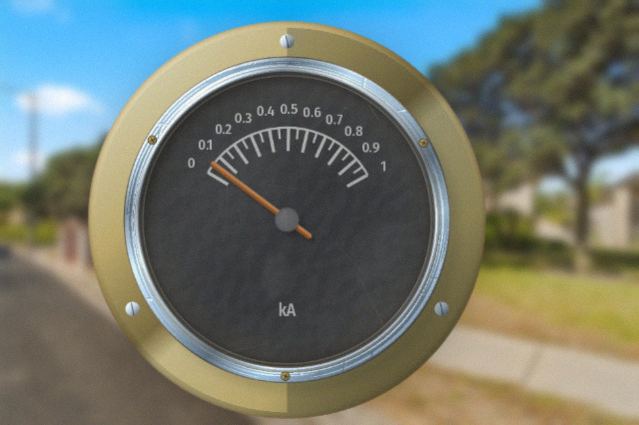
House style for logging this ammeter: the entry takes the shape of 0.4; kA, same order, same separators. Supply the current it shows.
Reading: 0.05; kA
